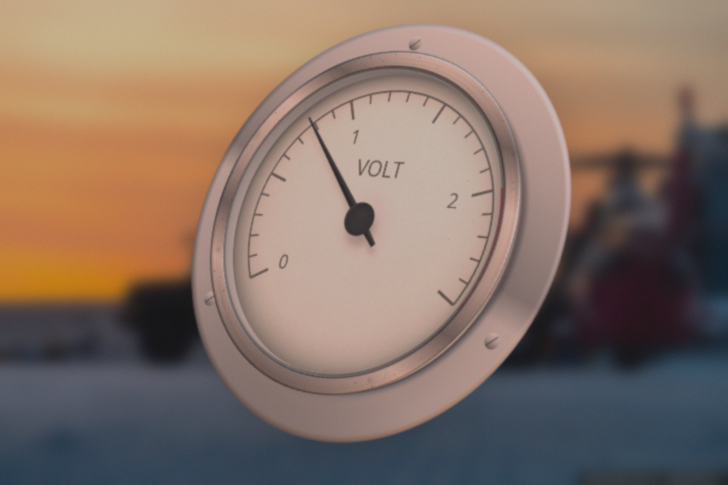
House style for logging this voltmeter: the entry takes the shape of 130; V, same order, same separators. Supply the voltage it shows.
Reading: 0.8; V
